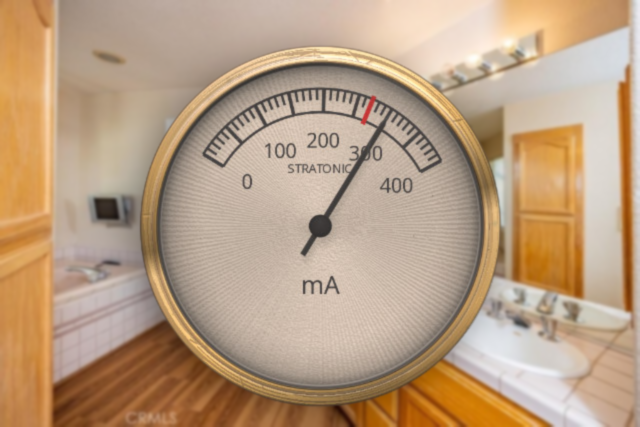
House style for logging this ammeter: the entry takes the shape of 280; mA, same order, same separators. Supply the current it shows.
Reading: 300; mA
